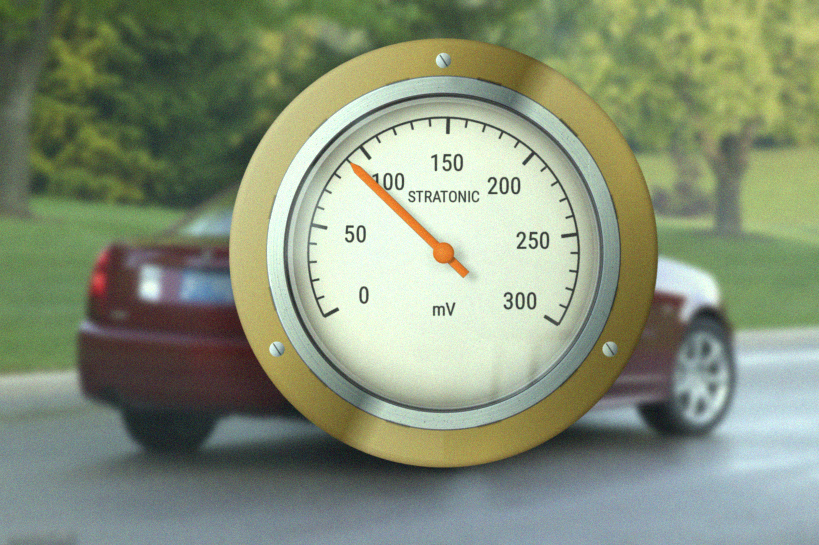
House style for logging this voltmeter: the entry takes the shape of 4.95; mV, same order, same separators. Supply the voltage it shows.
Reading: 90; mV
